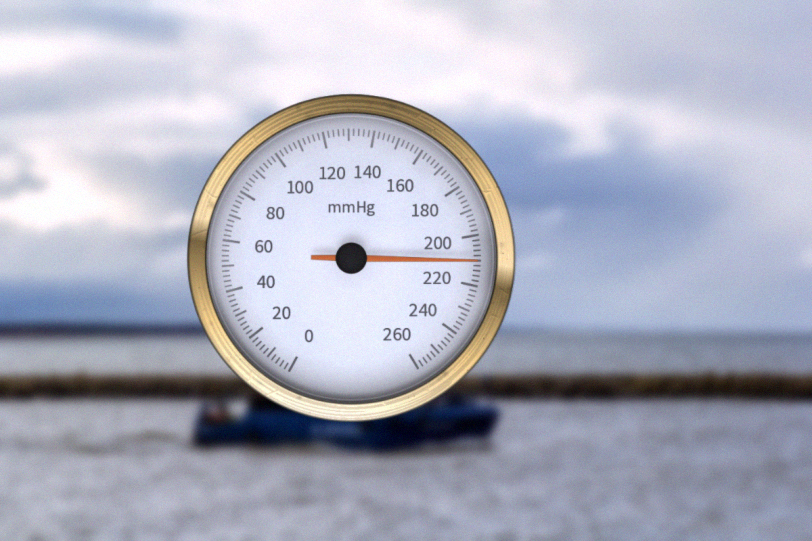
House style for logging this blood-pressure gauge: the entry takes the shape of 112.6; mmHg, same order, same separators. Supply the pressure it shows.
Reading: 210; mmHg
